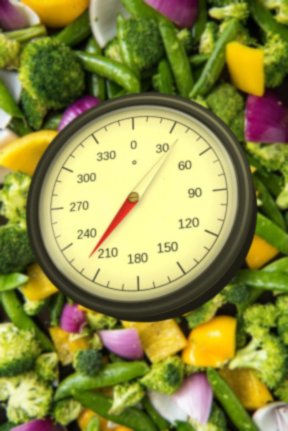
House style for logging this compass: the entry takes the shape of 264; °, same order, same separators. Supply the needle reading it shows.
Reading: 220; °
